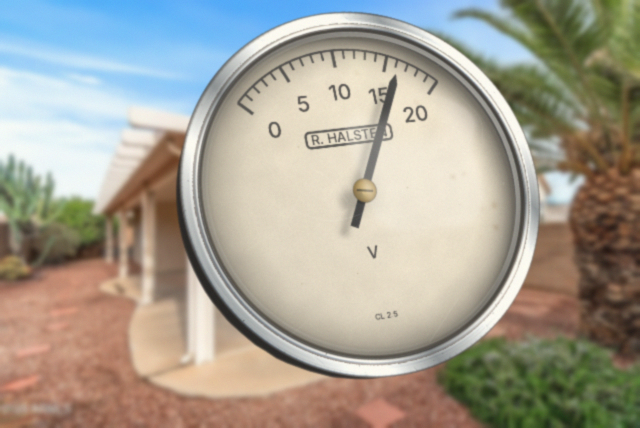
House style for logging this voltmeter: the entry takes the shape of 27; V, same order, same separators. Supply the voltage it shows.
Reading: 16; V
